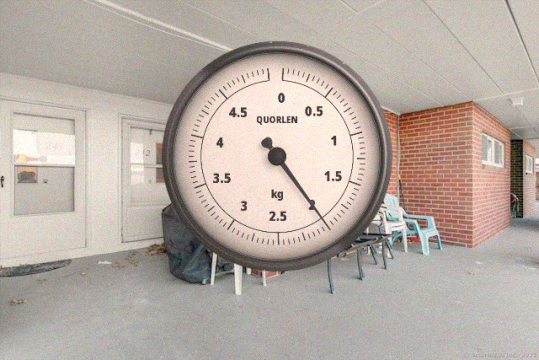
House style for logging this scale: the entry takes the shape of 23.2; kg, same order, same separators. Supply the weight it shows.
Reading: 2; kg
